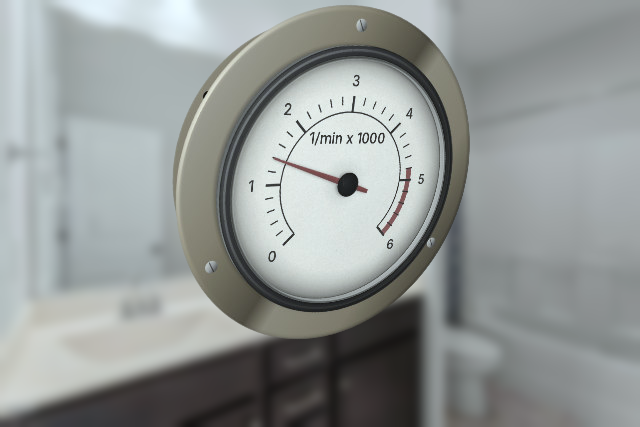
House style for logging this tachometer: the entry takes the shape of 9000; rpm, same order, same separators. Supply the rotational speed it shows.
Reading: 1400; rpm
